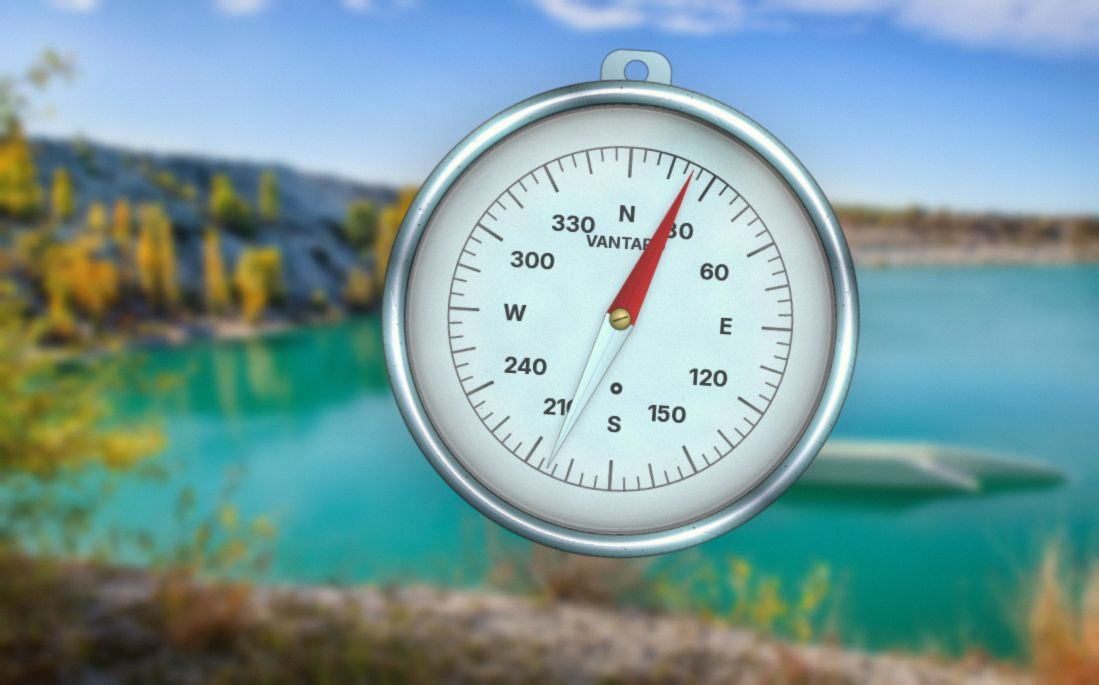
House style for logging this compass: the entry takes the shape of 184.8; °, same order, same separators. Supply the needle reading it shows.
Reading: 22.5; °
